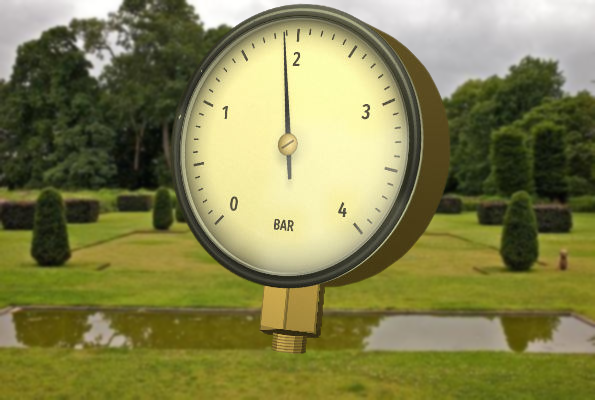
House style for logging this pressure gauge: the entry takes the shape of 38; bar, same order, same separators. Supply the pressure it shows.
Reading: 1.9; bar
